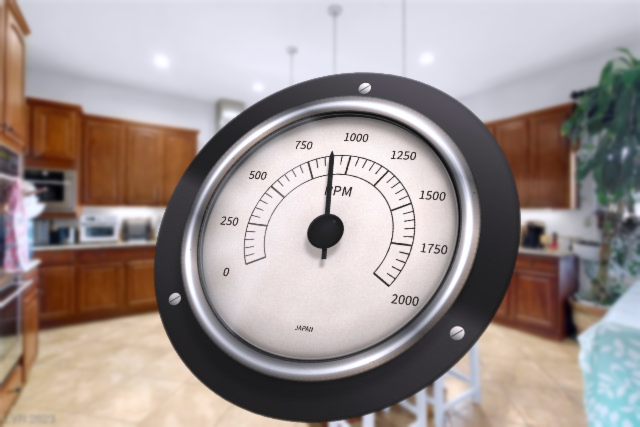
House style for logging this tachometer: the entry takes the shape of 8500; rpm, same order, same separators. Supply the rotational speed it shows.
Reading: 900; rpm
